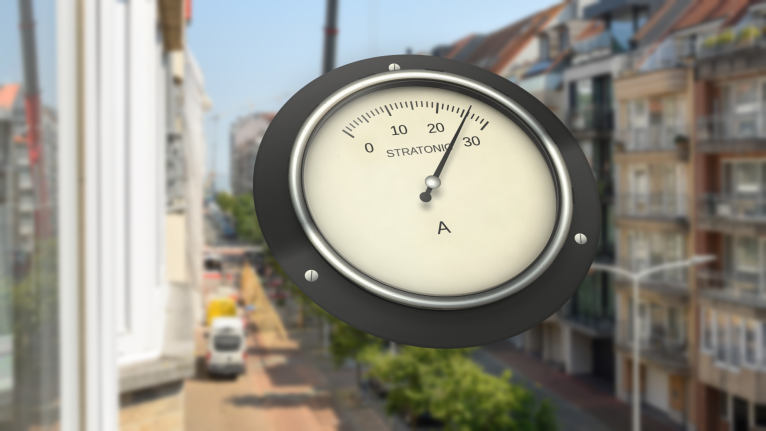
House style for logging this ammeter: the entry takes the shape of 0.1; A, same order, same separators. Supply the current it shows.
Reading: 26; A
